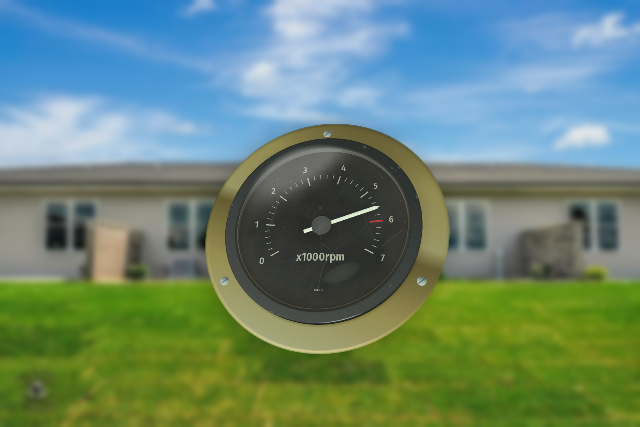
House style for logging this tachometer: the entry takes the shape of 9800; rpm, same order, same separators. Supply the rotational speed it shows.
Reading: 5600; rpm
